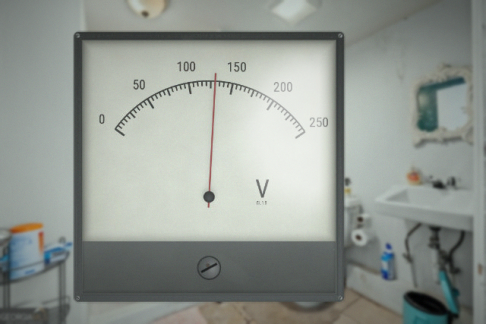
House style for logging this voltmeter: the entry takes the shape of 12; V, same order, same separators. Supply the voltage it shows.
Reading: 130; V
